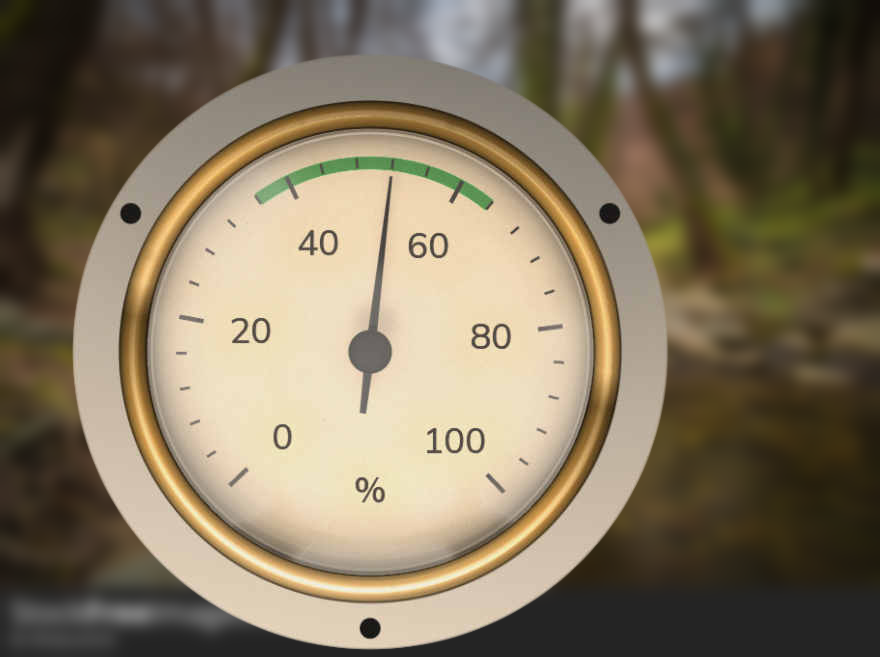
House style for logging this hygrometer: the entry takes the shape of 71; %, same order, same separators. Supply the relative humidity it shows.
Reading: 52; %
